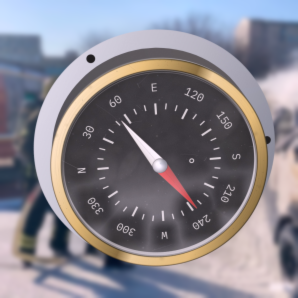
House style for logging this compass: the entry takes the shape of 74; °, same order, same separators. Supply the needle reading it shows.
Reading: 235; °
